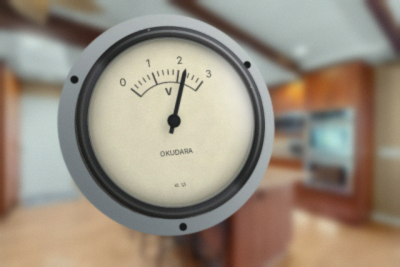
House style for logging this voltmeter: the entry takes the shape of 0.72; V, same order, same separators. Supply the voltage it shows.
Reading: 2.2; V
